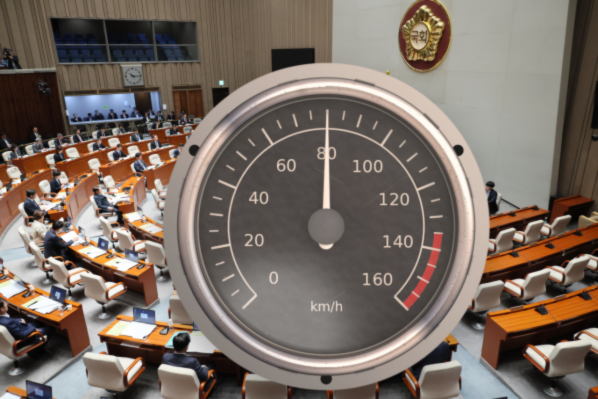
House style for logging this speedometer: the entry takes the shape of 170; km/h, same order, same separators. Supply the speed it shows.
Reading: 80; km/h
